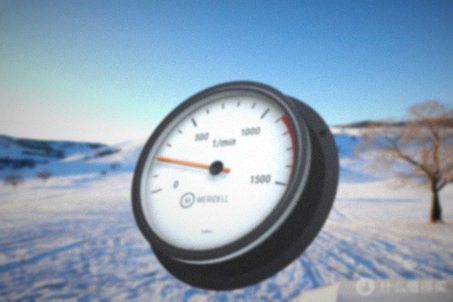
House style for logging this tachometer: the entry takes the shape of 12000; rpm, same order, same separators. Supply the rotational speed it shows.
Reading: 200; rpm
